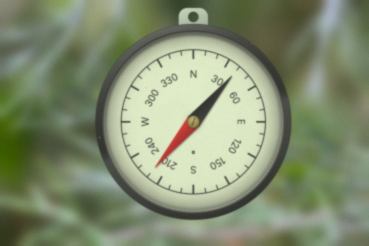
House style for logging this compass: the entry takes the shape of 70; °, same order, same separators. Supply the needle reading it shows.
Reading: 220; °
